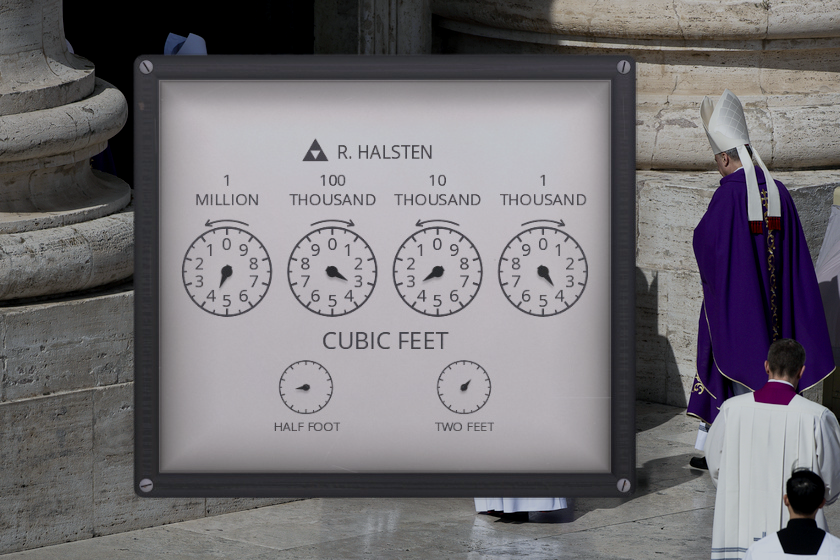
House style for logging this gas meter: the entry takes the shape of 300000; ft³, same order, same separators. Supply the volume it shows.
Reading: 433400; ft³
